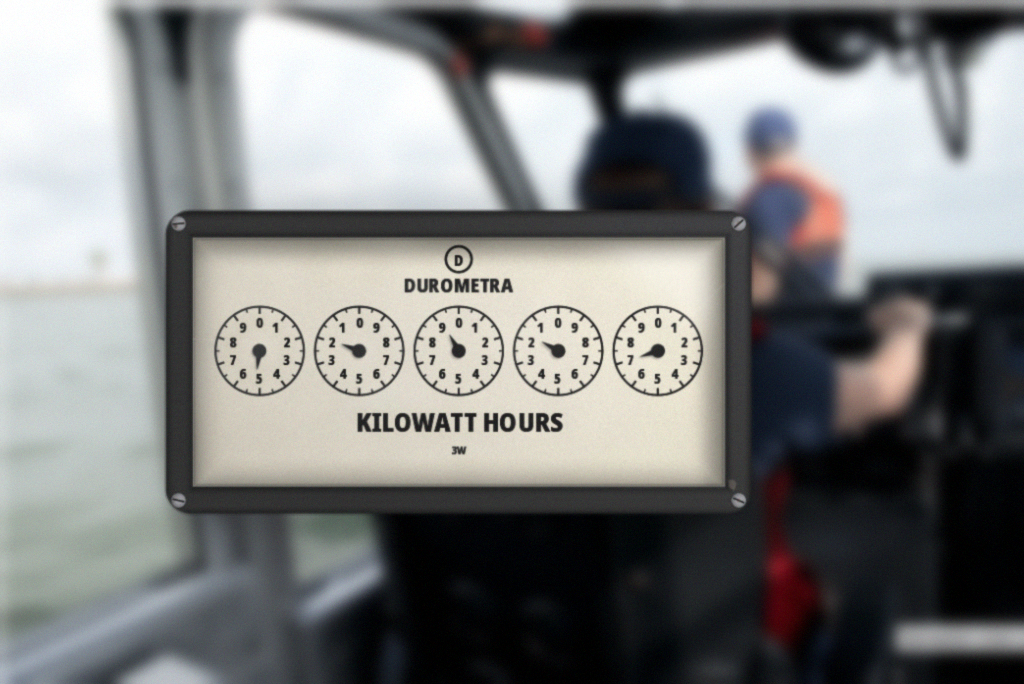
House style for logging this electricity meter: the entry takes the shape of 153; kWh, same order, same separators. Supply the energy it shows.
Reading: 51917; kWh
